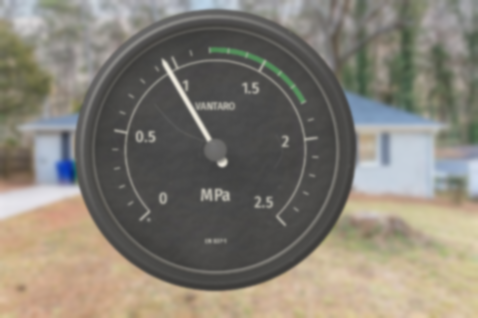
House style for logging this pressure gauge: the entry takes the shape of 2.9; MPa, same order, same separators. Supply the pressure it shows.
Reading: 0.95; MPa
